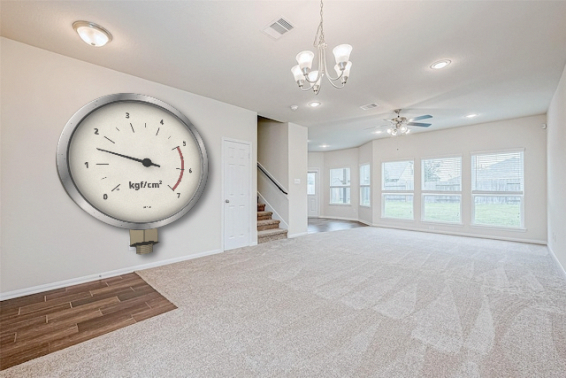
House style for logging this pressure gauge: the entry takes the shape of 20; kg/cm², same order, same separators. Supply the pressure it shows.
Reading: 1.5; kg/cm²
